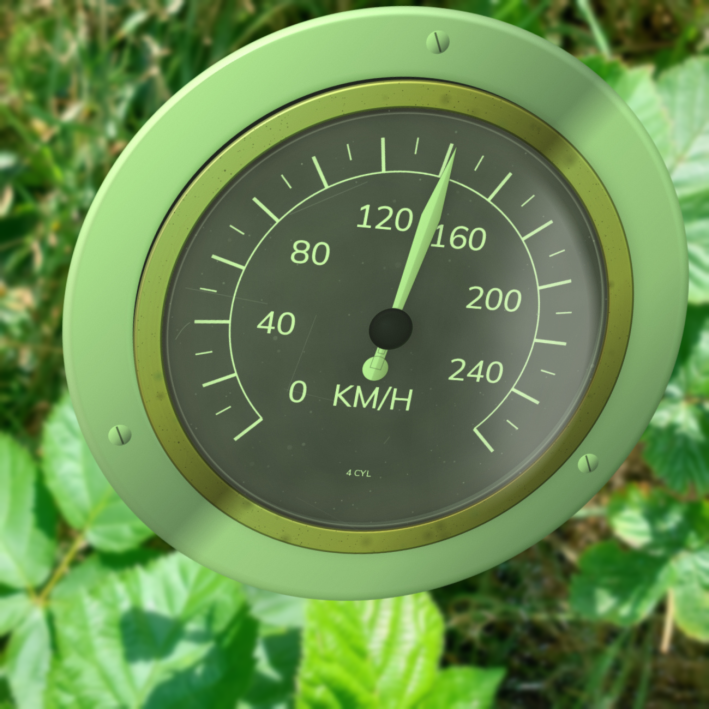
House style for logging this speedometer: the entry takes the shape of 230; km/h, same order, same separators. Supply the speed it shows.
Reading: 140; km/h
